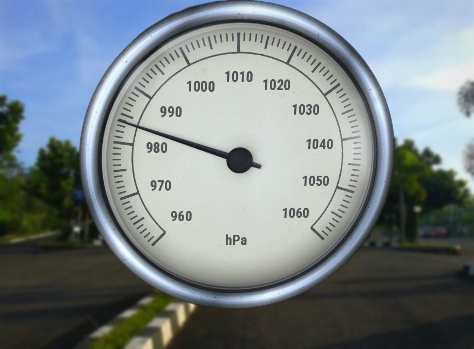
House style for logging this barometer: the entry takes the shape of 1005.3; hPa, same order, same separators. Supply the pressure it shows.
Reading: 984; hPa
